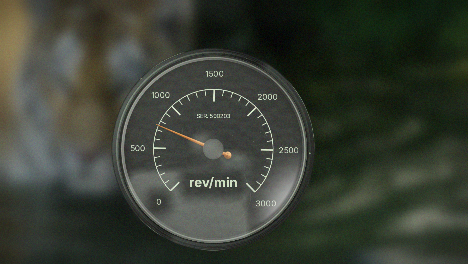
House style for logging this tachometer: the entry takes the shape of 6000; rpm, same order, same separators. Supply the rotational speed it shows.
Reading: 750; rpm
